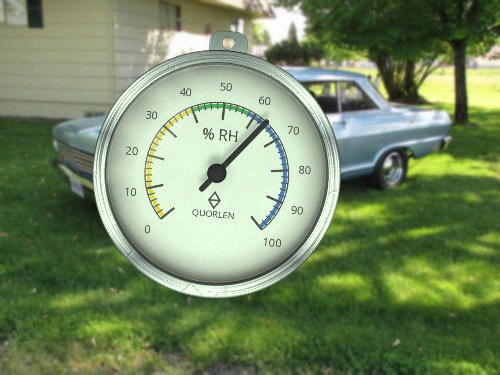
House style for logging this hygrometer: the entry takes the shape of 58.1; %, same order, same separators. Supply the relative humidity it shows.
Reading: 64; %
